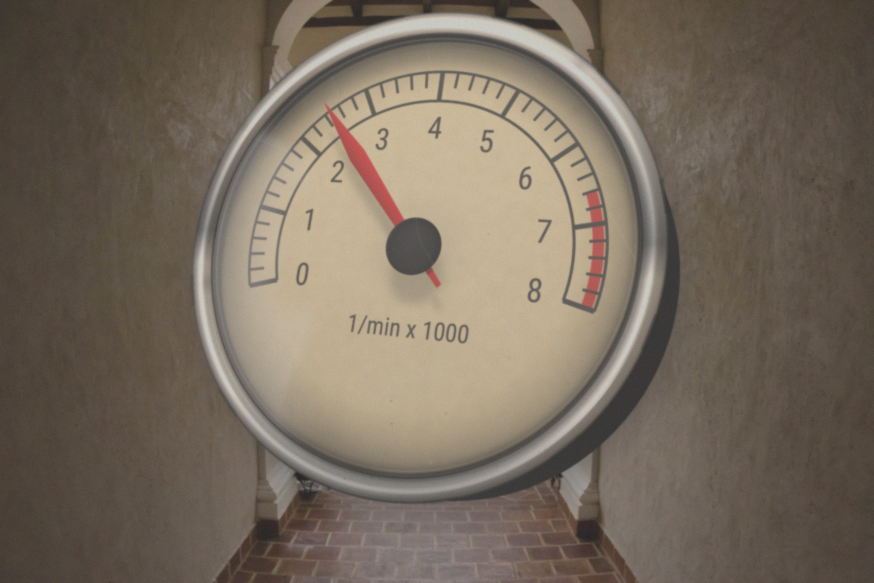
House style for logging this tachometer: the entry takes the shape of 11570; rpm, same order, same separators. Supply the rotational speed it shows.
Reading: 2500; rpm
